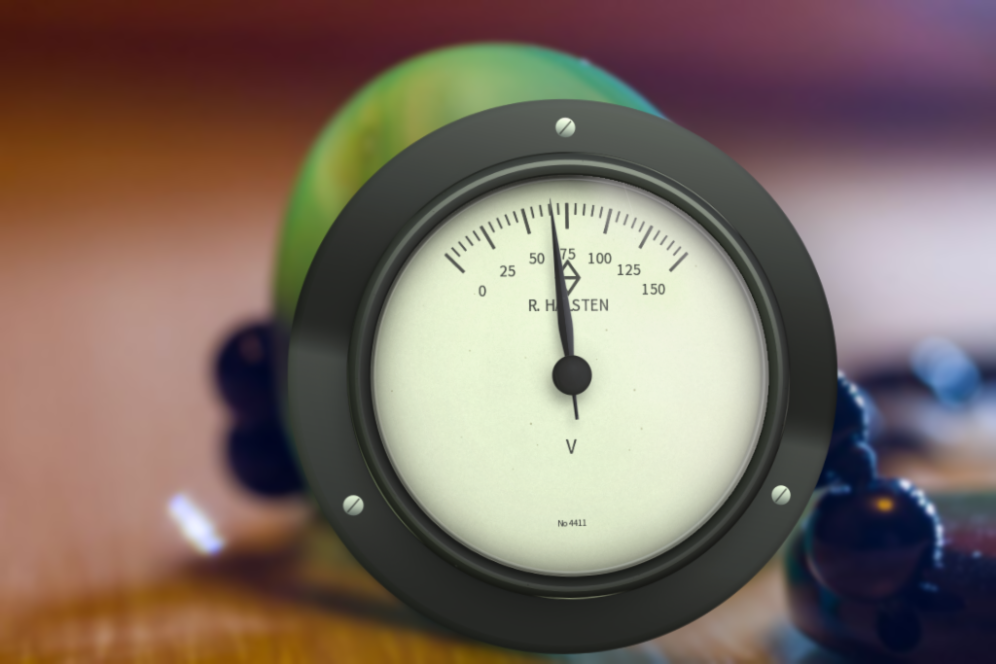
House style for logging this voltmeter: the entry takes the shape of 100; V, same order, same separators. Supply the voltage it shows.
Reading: 65; V
